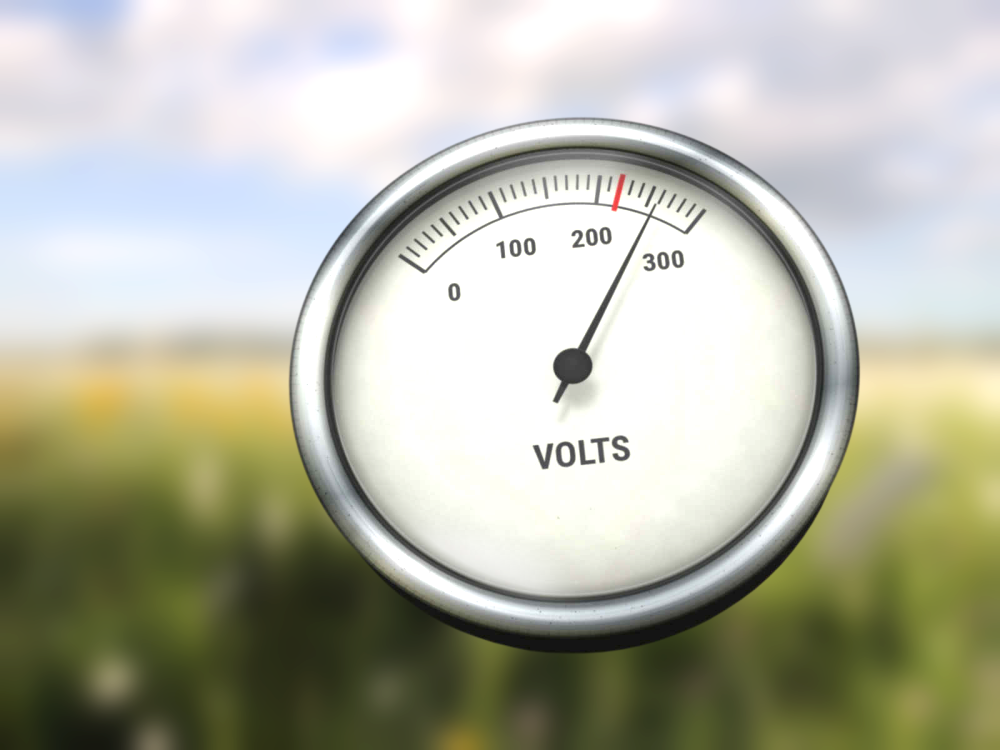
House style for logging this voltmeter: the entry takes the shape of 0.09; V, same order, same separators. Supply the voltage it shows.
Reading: 260; V
